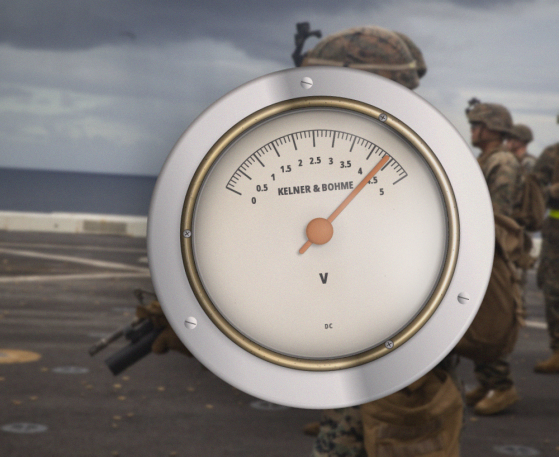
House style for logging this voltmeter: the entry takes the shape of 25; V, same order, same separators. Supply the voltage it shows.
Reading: 4.4; V
